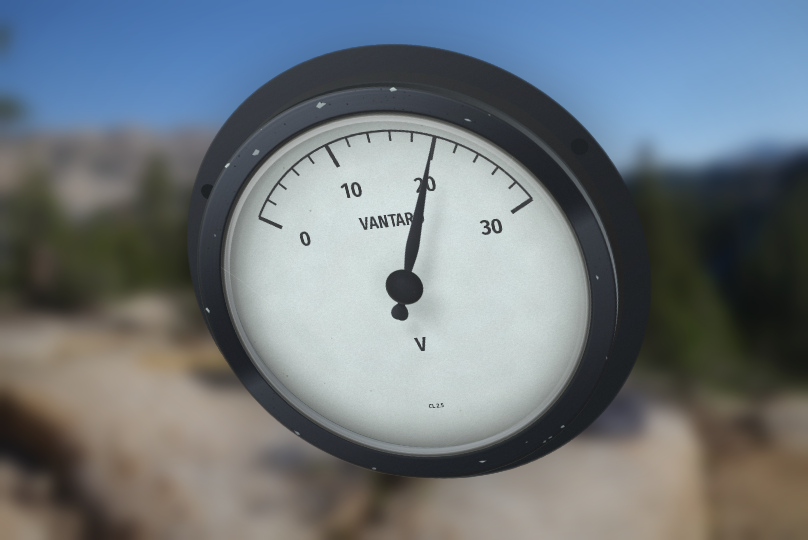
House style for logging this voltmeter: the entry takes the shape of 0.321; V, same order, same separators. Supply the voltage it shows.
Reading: 20; V
